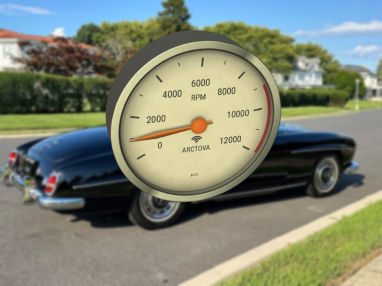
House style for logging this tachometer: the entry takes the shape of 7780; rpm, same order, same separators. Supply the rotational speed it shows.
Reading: 1000; rpm
